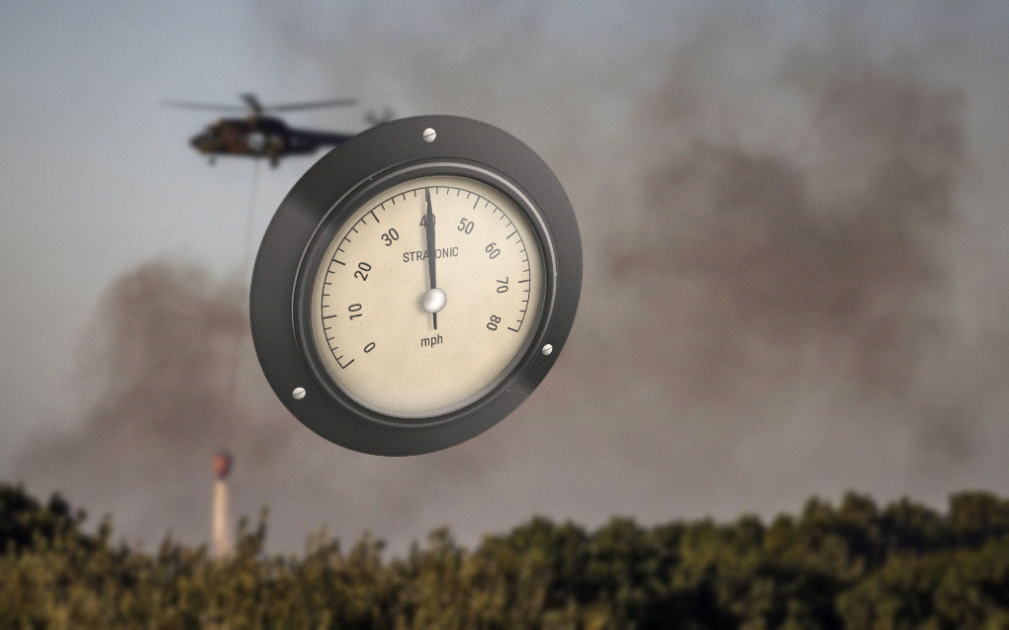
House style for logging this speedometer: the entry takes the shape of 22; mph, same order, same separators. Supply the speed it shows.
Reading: 40; mph
